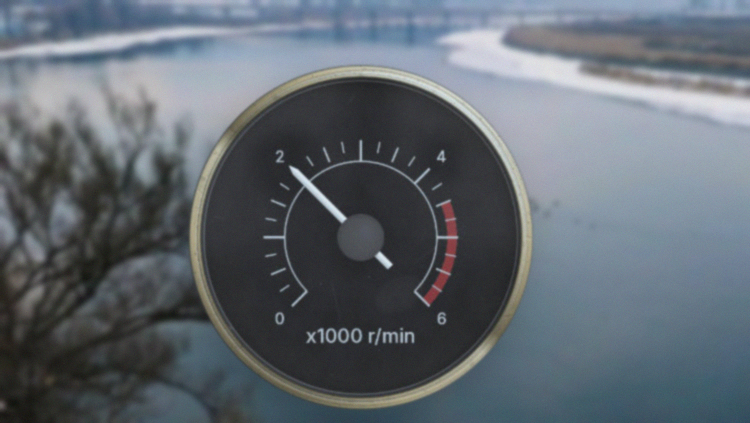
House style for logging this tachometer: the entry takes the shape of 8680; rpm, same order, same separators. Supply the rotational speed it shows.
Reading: 2000; rpm
